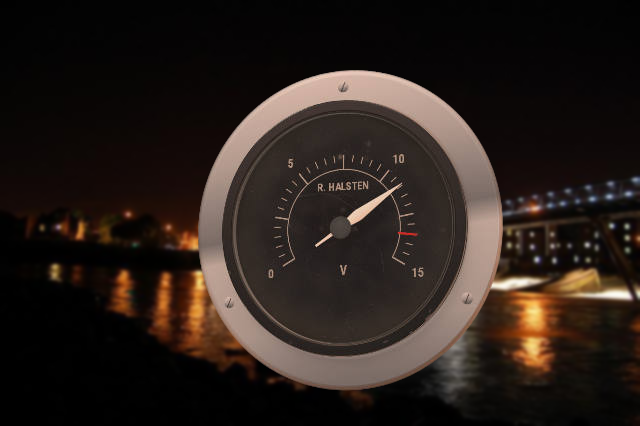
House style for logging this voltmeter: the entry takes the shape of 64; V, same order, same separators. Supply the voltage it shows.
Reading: 11; V
